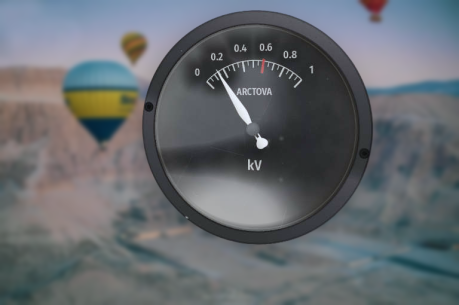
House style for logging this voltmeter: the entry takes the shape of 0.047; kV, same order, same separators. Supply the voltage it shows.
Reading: 0.15; kV
